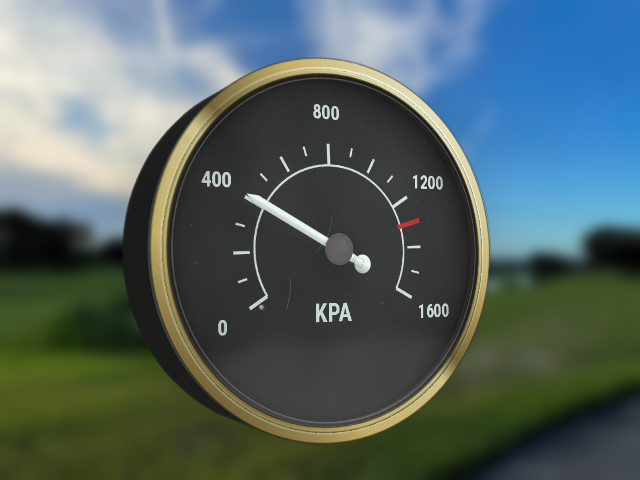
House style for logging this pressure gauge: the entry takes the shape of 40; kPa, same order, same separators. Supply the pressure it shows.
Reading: 400; kPa
